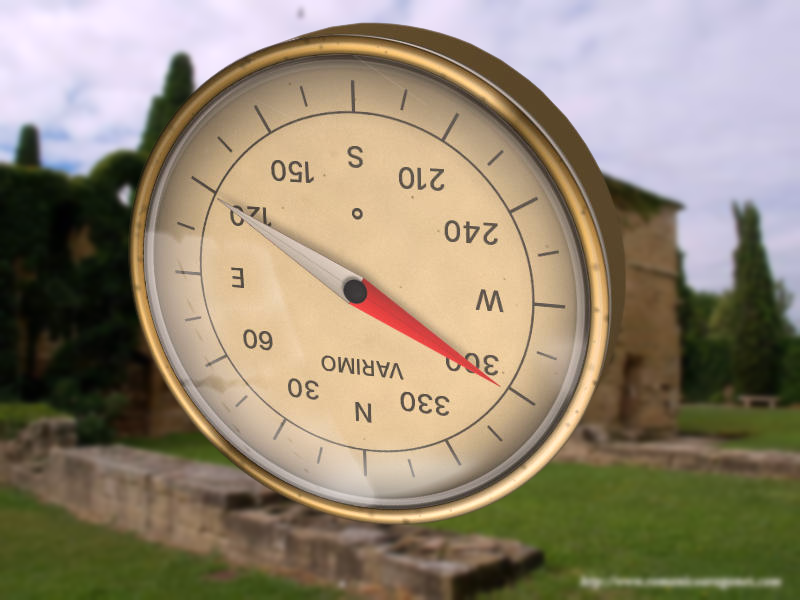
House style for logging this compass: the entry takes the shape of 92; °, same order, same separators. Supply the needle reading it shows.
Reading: 300; °
